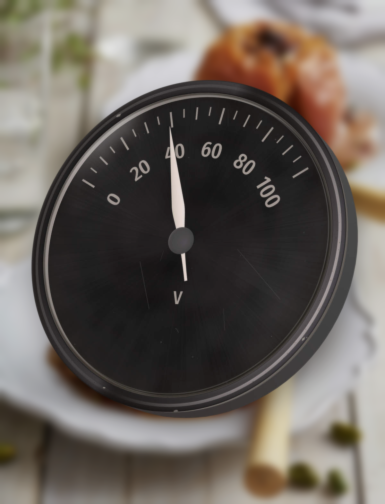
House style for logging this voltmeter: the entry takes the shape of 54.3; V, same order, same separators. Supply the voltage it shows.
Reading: 40; V
